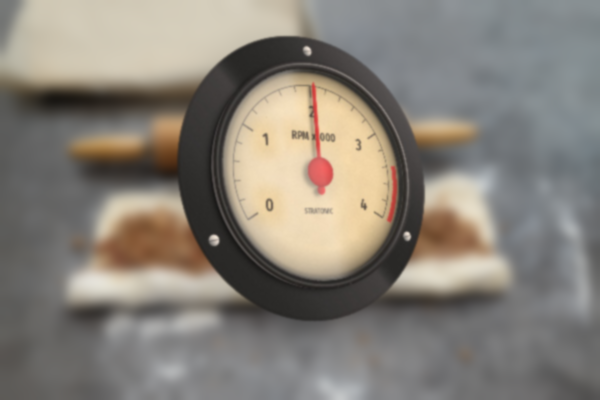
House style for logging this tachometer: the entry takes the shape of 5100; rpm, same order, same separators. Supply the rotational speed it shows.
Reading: 2000; rpm
